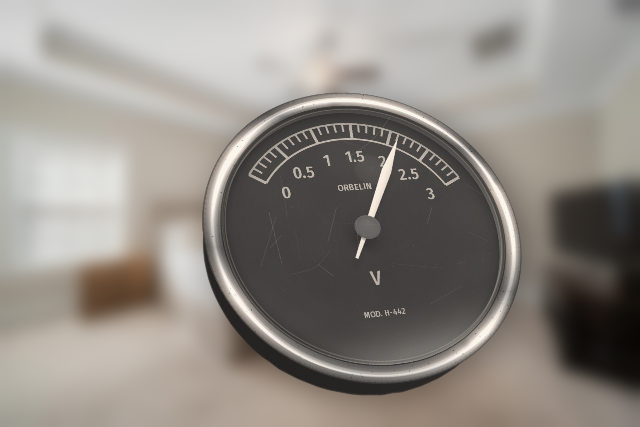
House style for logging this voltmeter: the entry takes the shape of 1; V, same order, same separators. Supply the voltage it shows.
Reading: 2.1; V
